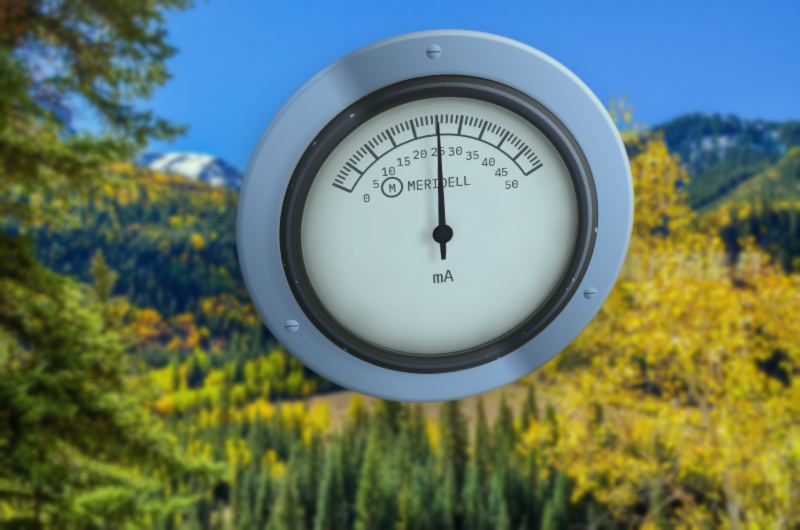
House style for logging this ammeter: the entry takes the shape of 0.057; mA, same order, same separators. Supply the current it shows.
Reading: 25; mA
